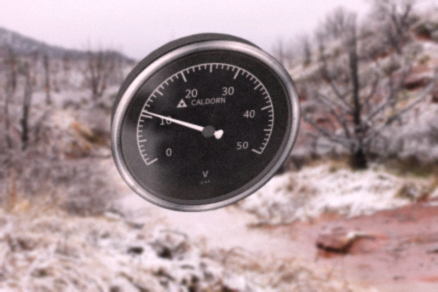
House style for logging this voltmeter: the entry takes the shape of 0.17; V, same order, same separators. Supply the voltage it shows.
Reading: 11; V
